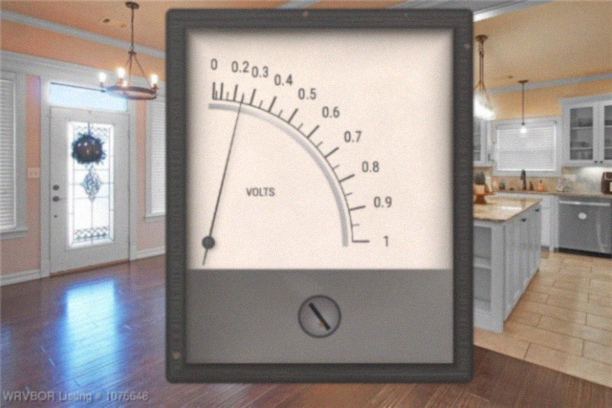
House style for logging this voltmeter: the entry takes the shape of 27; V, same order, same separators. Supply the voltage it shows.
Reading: 0.25; V
